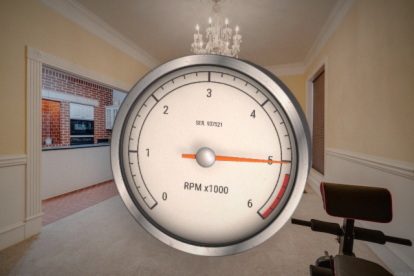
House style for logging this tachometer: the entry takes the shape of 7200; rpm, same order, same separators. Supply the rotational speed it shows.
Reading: 5000; rpm
